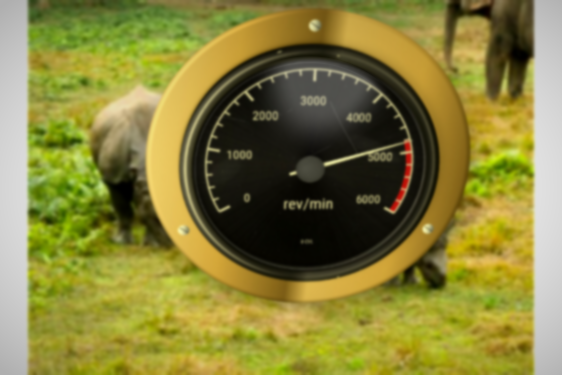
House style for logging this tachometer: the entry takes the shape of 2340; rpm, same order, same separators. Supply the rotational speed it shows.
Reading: 4800; rpm
